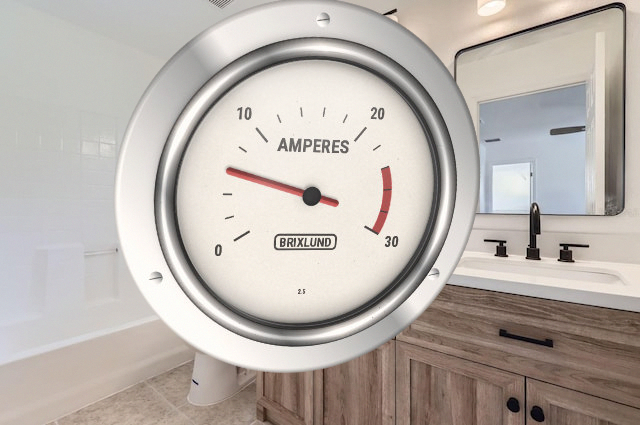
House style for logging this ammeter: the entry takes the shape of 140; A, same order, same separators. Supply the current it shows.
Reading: 6; A
